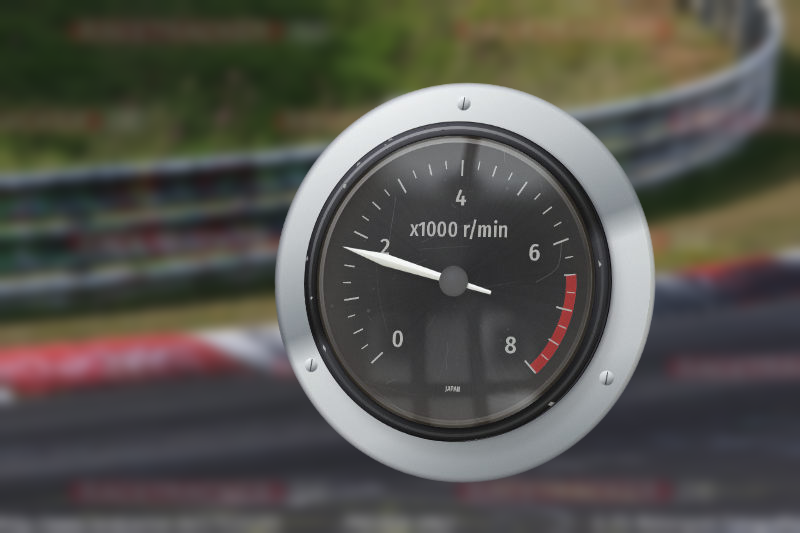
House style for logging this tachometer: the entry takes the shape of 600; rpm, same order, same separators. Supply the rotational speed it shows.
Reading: 1750; rpm
